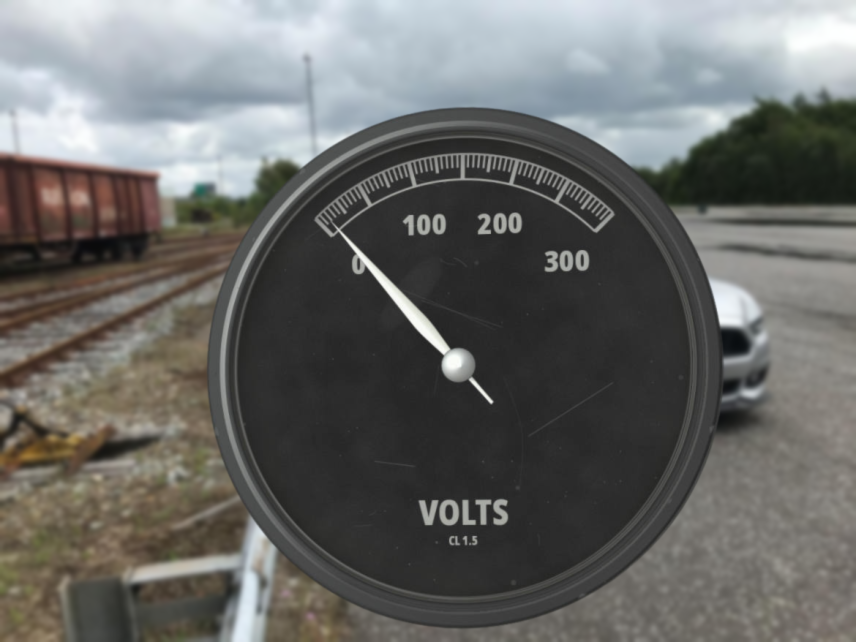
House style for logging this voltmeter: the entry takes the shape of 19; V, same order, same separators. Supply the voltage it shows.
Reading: 10; V
